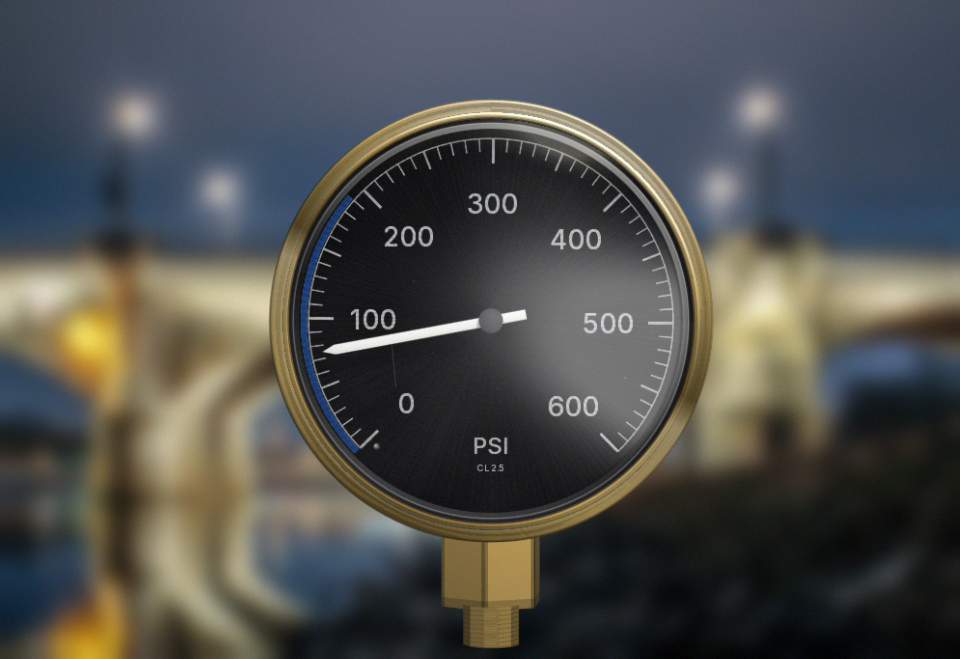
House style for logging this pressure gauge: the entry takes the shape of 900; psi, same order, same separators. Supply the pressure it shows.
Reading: 75; psi
